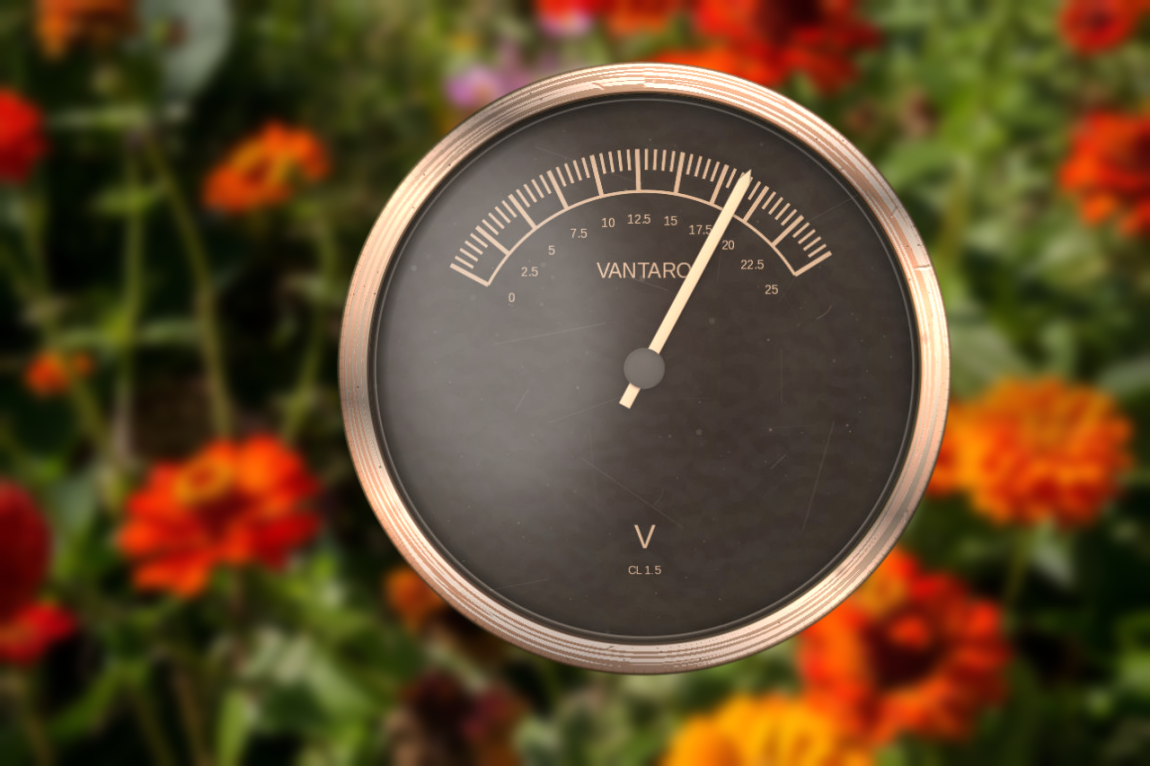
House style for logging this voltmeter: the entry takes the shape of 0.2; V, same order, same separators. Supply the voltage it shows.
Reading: 18.75; V
